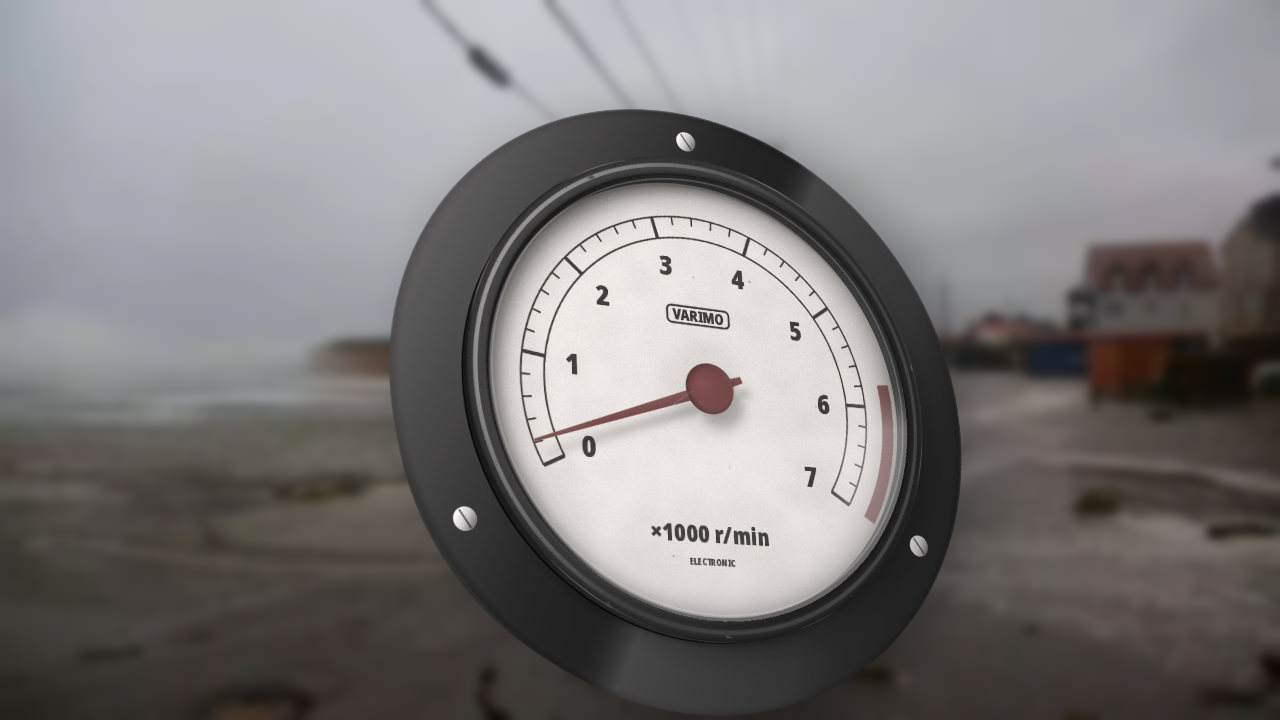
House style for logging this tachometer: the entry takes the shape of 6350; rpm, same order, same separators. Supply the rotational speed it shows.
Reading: 200; rpm
